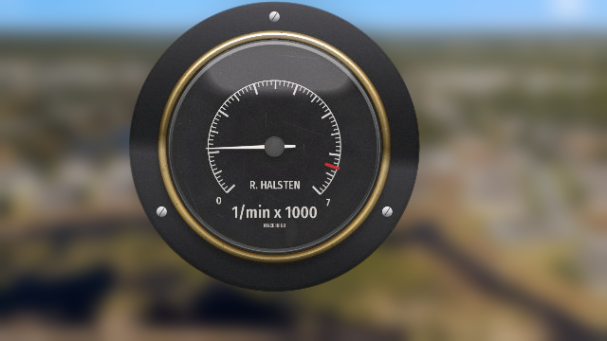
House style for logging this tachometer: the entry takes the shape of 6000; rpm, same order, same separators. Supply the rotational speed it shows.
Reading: 1100; rpm
